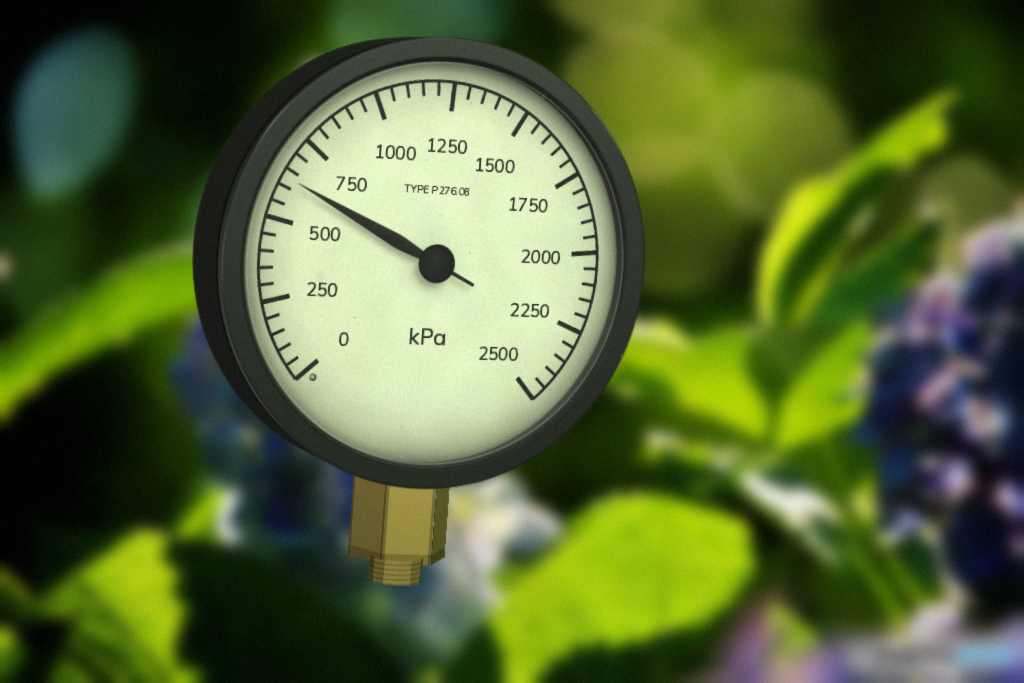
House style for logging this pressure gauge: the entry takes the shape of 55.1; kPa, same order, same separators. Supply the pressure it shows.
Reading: 625; kPa
